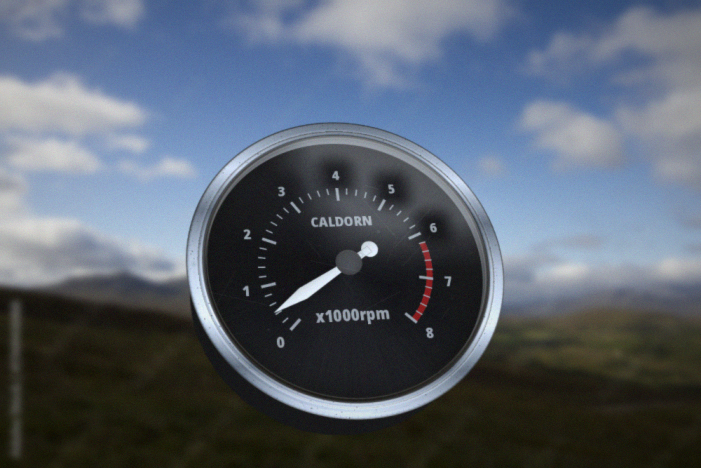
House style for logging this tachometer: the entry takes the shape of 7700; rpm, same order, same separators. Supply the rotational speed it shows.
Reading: 400; rpm
